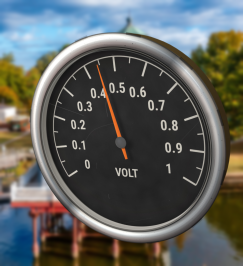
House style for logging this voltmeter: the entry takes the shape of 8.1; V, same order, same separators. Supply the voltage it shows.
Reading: 0.45; V
